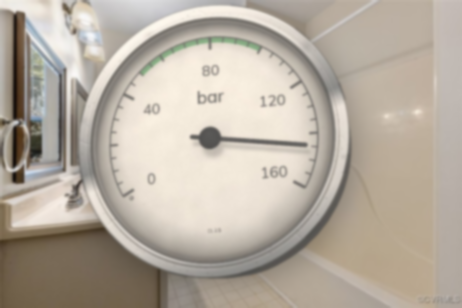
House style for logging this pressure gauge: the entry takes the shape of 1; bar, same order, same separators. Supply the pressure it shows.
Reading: 145; bar
